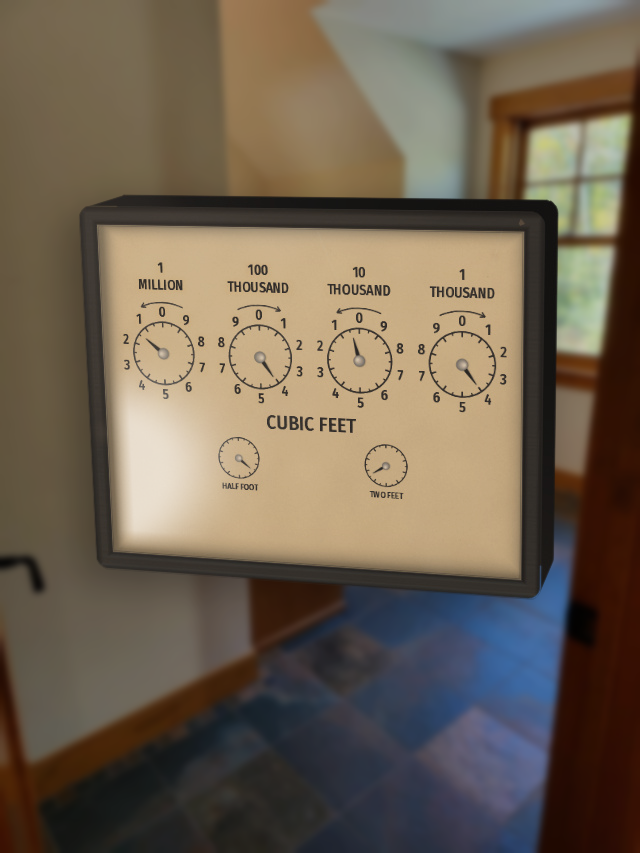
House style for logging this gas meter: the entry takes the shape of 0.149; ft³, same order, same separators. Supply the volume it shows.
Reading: 140400; ft³
